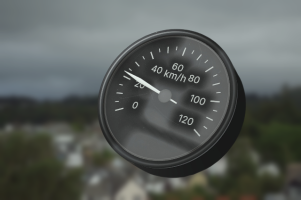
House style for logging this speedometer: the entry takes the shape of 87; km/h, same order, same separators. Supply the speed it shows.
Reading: 22.5; km/h
